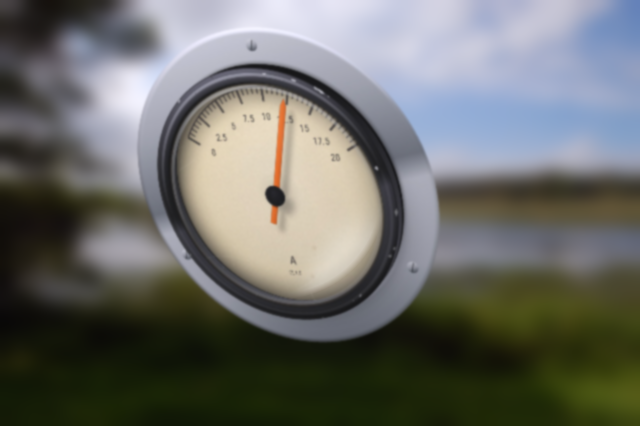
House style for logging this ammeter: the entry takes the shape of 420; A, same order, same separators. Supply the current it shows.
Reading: 12.5; A
